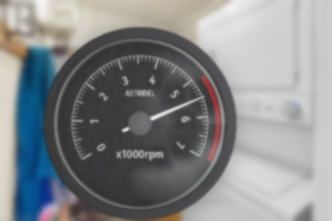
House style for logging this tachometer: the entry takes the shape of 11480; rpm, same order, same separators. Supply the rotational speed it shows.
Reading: 5500; rpm
